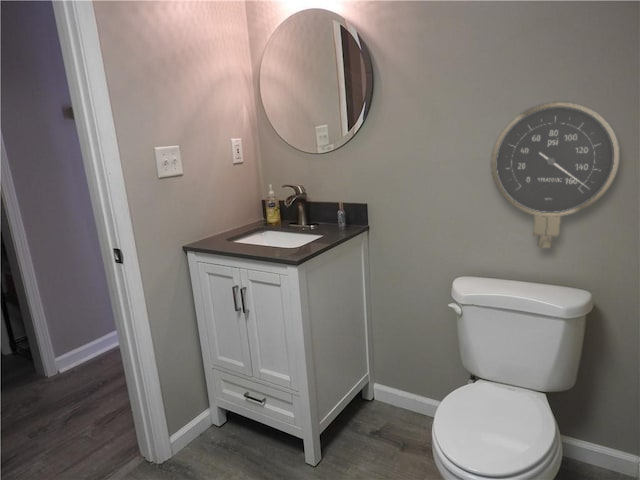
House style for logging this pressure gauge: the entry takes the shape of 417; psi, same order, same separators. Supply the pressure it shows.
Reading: 155; psi
